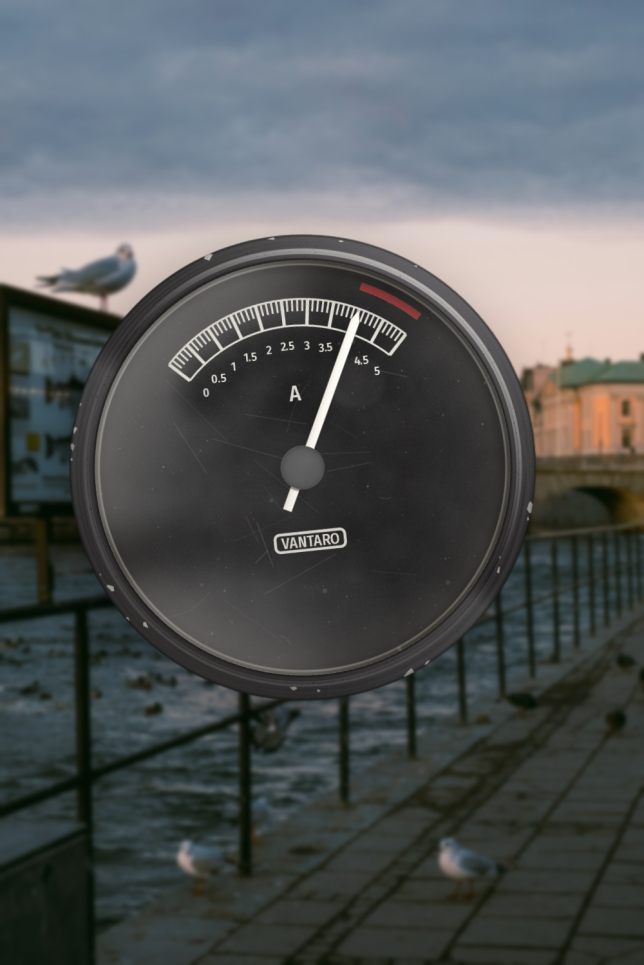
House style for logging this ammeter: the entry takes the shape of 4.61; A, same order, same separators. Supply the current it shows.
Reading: 4; A
